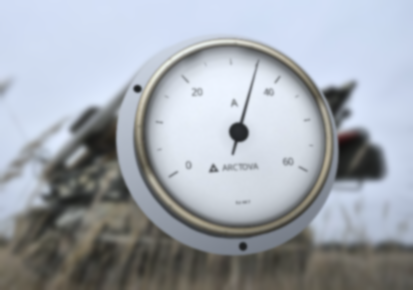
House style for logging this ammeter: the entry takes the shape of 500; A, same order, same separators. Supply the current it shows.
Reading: 35; A
